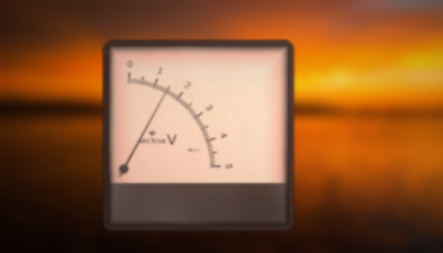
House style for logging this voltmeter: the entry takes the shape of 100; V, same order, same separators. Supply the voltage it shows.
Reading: 1.5; V
